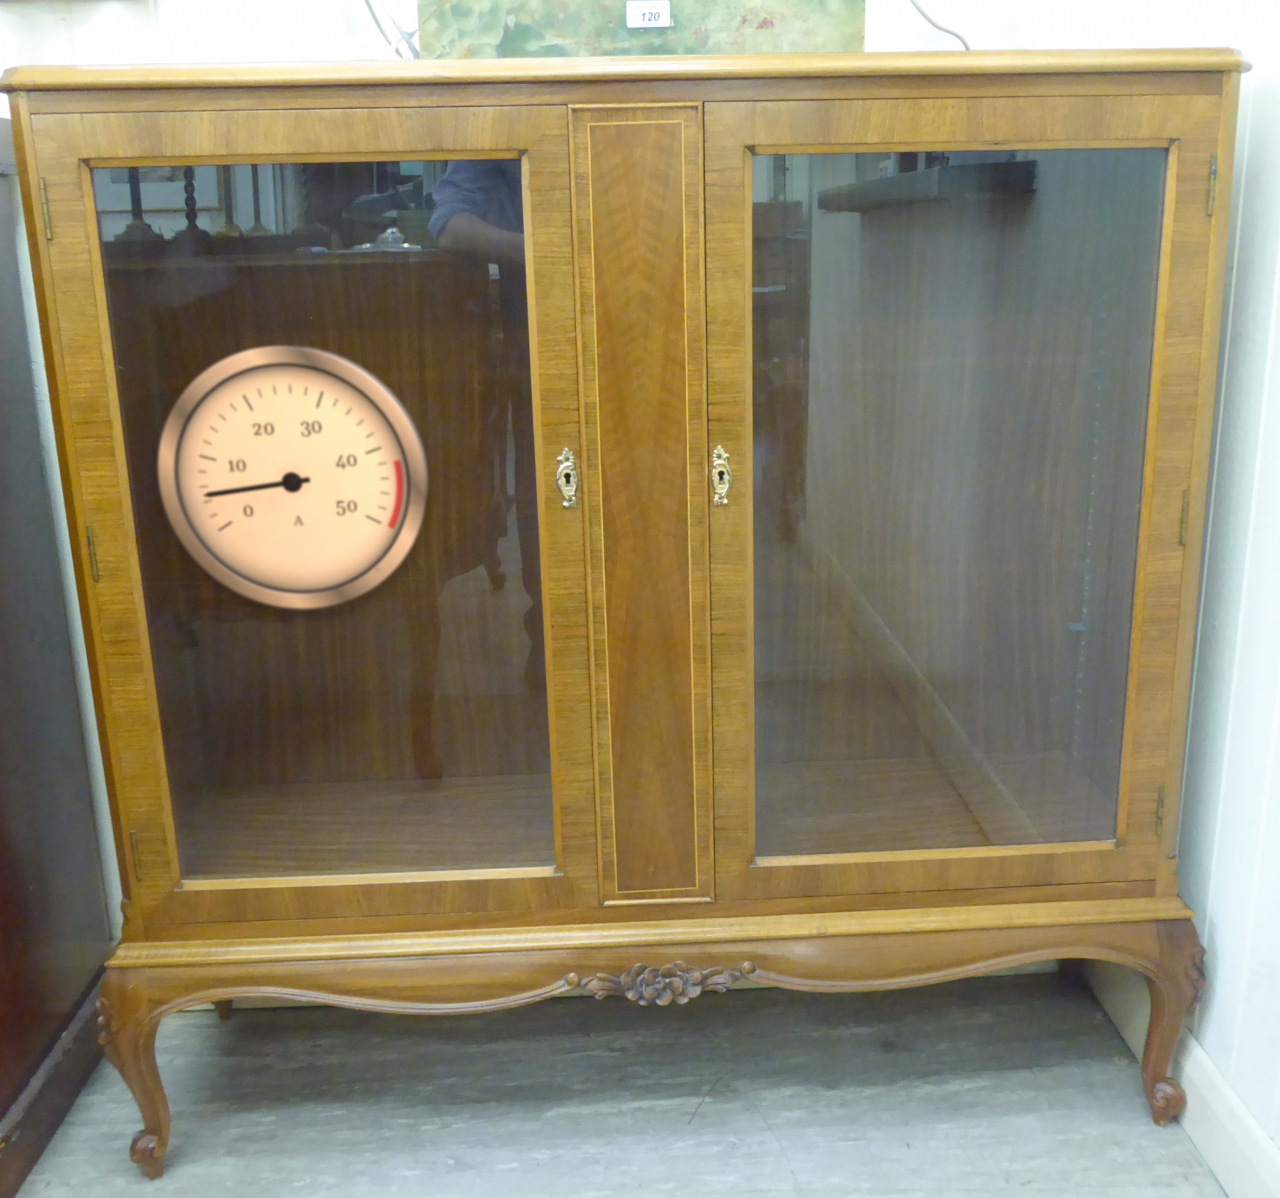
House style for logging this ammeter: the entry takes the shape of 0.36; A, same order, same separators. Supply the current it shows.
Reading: 5; A
